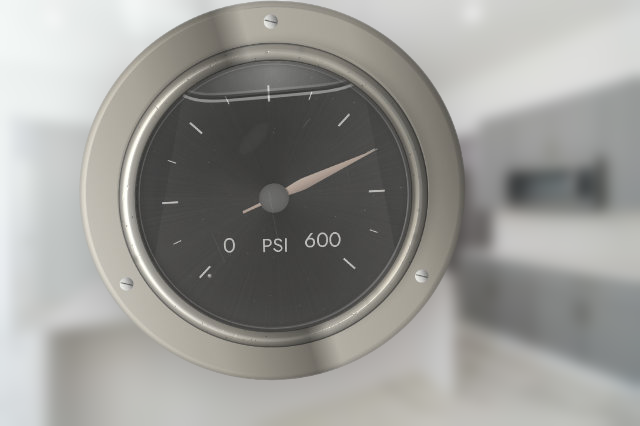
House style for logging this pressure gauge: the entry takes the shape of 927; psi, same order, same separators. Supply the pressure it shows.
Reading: 450; psi
